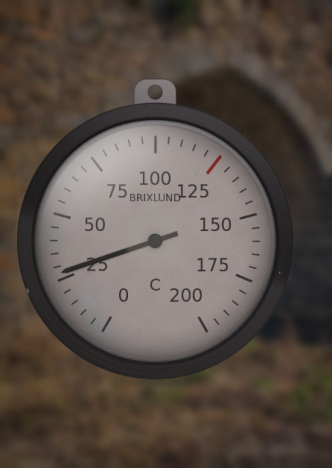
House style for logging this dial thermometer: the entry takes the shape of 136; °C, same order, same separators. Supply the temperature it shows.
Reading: 27.5; °C
